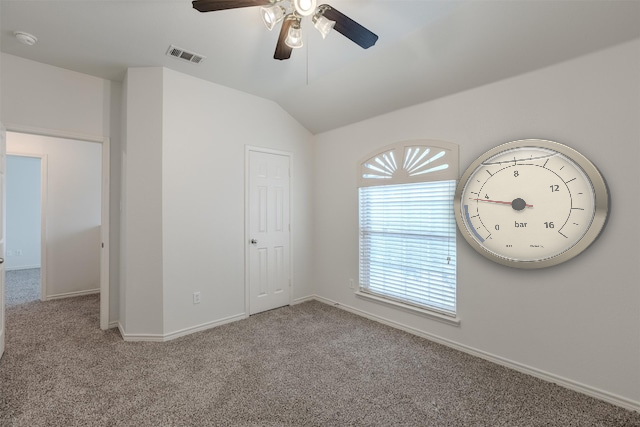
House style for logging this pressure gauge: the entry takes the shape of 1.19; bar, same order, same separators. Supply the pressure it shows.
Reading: 3.5; bar
